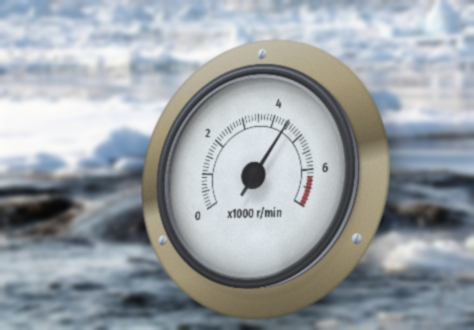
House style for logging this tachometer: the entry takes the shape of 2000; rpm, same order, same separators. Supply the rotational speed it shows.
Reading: 4500; rpm
